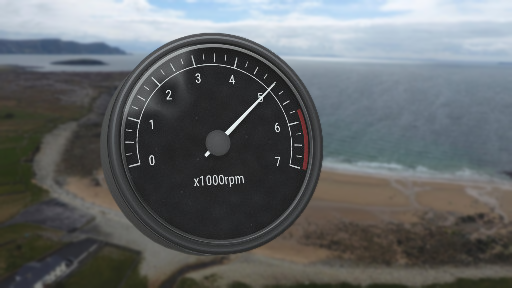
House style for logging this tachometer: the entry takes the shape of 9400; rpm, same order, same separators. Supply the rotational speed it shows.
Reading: 5000; rpm
